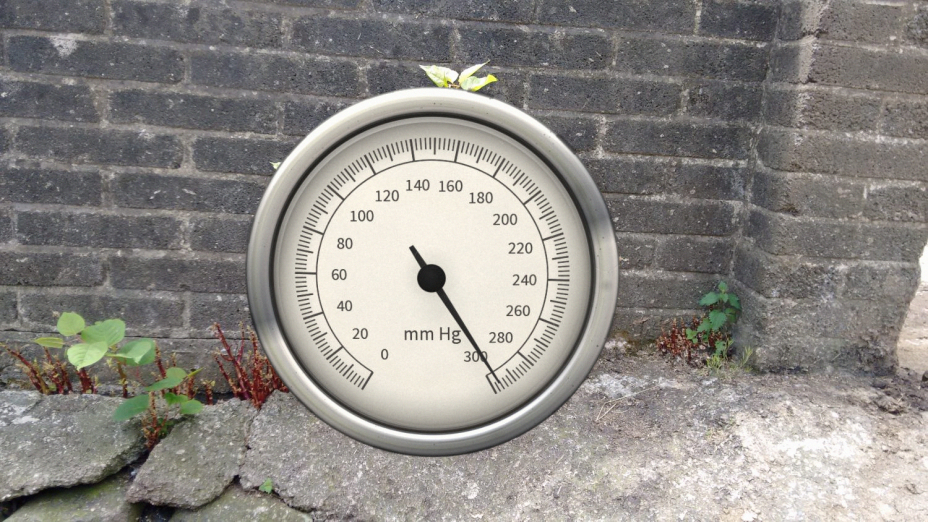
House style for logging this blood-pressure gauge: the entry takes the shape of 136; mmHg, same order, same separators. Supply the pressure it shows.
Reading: 296; mmHg
